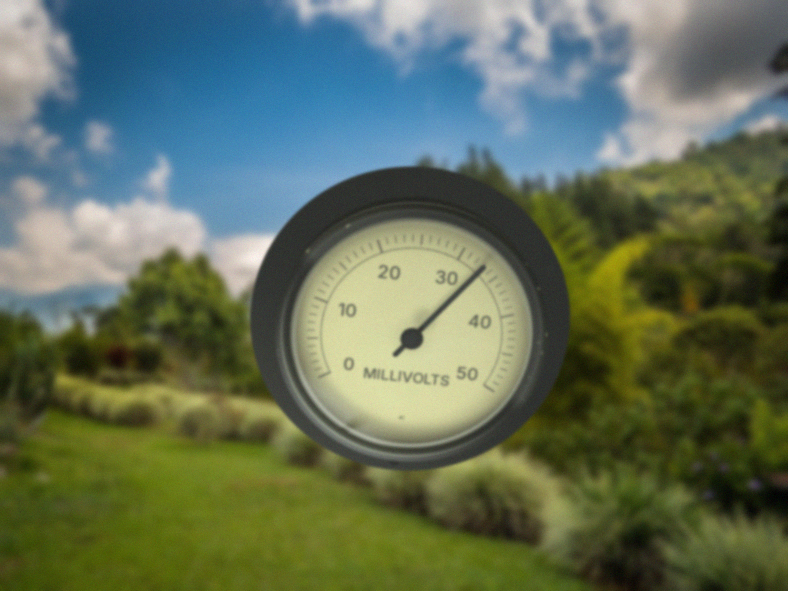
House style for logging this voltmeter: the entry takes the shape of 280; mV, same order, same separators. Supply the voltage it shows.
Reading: 33; mV
